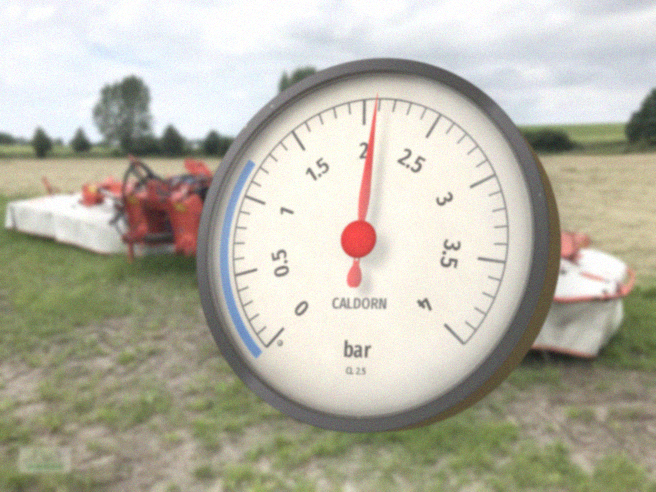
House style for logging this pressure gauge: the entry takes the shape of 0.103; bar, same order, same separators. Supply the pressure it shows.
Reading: 2.1; bar
